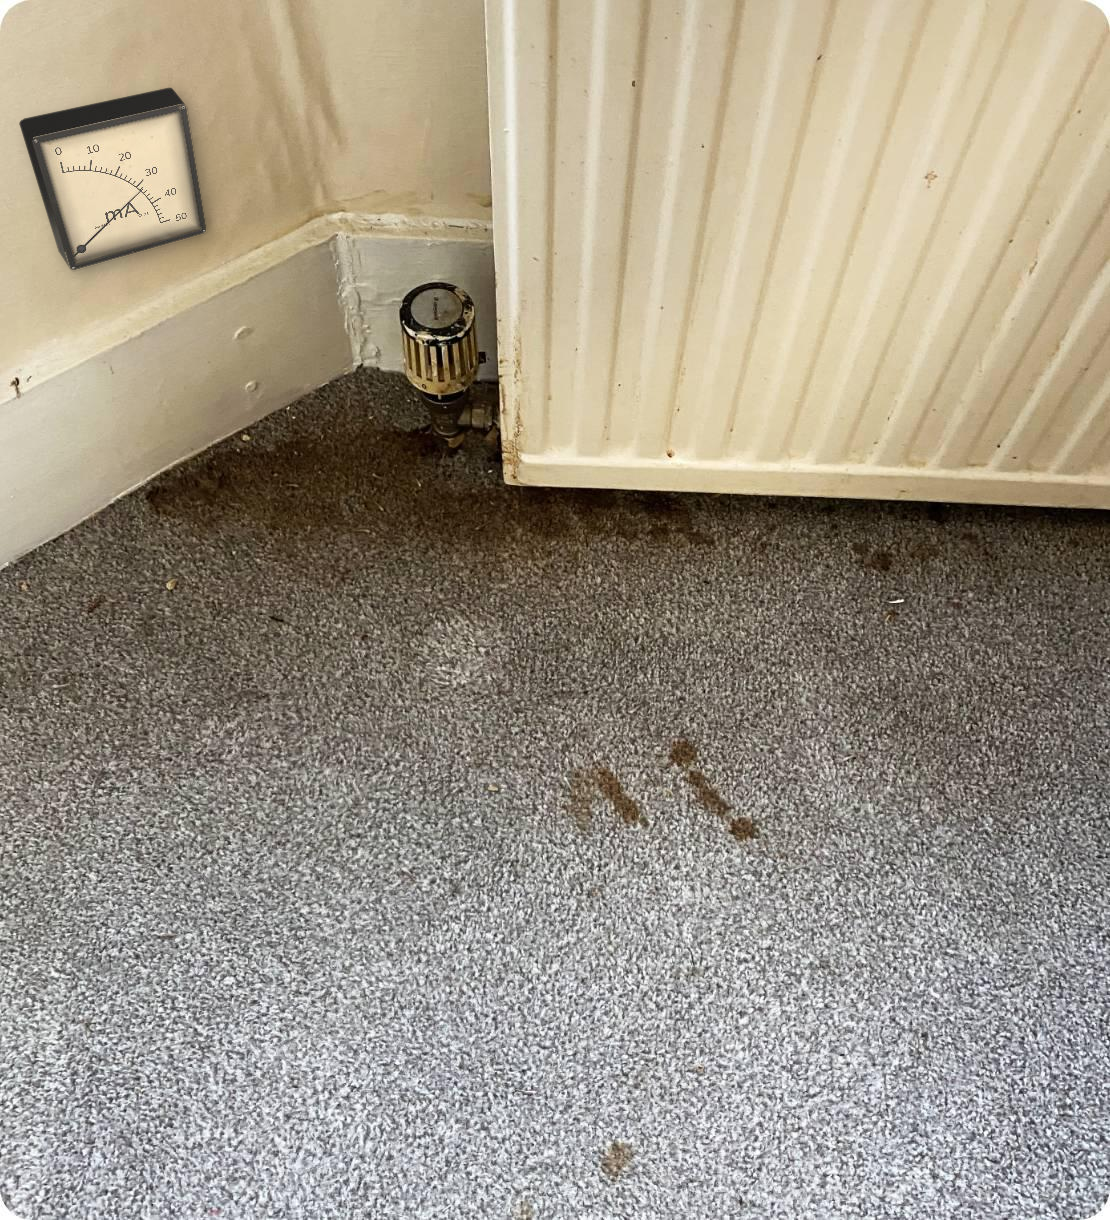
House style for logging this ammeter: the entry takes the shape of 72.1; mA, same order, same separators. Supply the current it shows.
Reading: 32; mA
